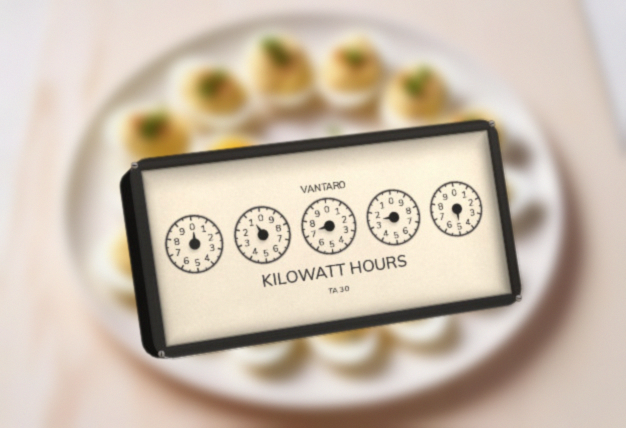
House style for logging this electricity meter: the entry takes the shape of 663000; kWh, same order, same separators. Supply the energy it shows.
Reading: 725; kWh
